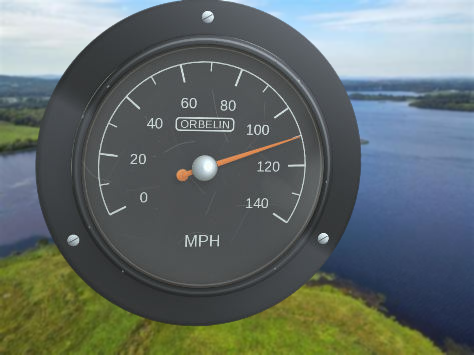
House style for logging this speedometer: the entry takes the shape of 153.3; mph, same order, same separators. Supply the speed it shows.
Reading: 110; mph
